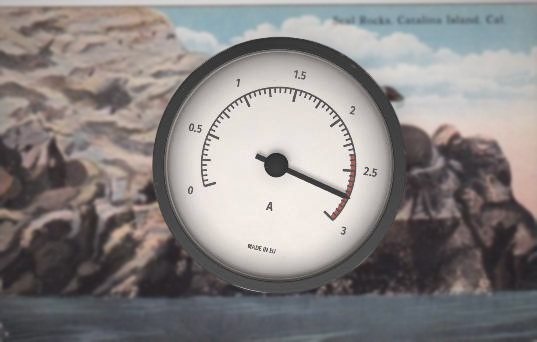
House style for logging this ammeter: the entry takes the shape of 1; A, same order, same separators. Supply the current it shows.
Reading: 2.75; A
